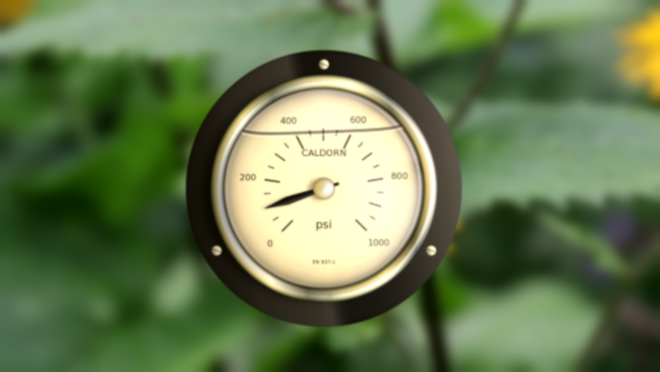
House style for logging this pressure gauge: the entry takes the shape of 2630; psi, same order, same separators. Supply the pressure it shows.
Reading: 100; psi
